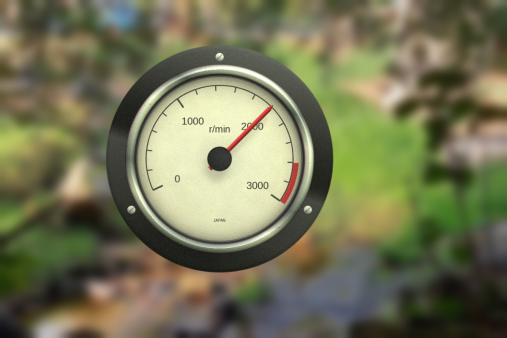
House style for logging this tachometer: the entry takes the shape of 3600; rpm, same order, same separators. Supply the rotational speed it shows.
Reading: 2000; rpm
